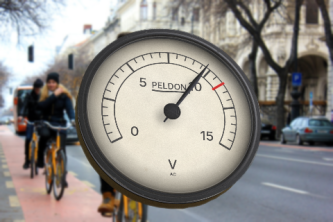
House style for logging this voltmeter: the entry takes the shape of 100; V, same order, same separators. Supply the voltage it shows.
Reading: 9.75; V
